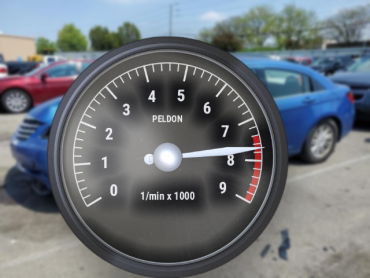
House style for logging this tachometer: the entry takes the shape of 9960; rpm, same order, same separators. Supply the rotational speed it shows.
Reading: 7700; rpm
